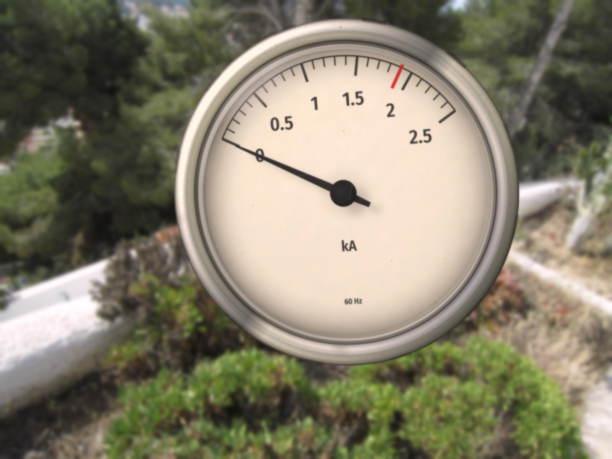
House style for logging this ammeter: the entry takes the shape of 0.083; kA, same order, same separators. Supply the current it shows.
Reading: 0; kA
